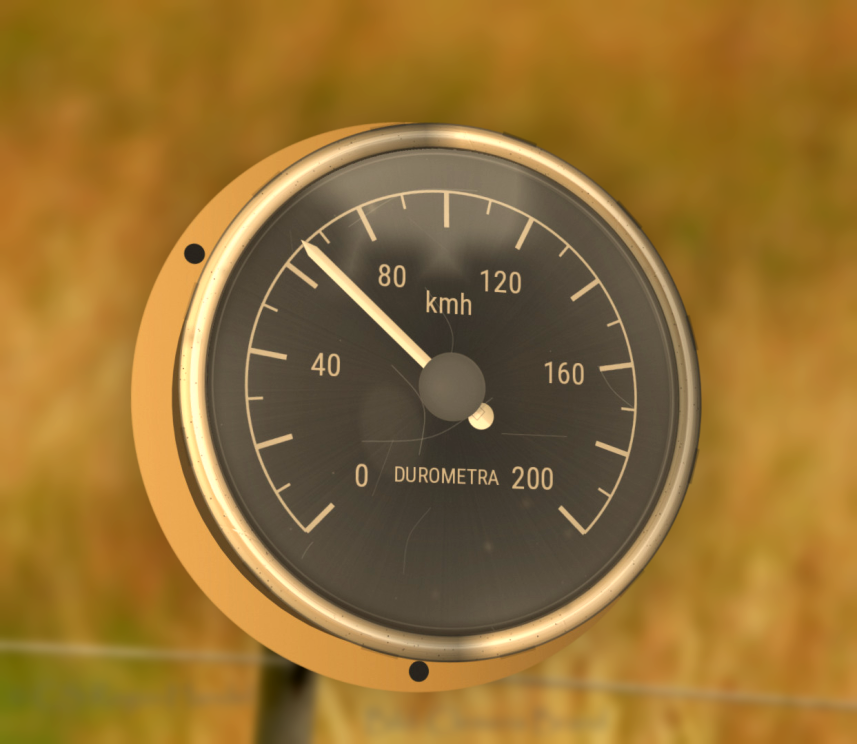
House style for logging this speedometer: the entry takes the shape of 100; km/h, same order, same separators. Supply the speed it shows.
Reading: 65; km/h
